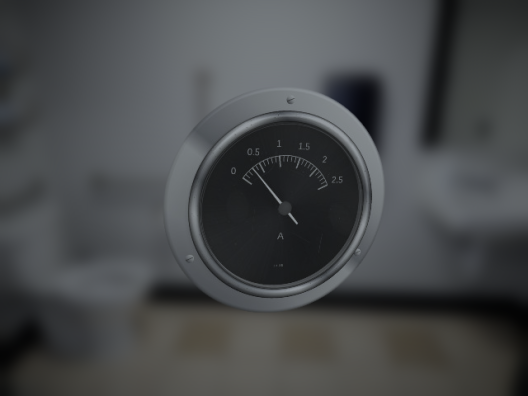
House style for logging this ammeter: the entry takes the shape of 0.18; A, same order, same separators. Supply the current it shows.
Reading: 0.3; A
